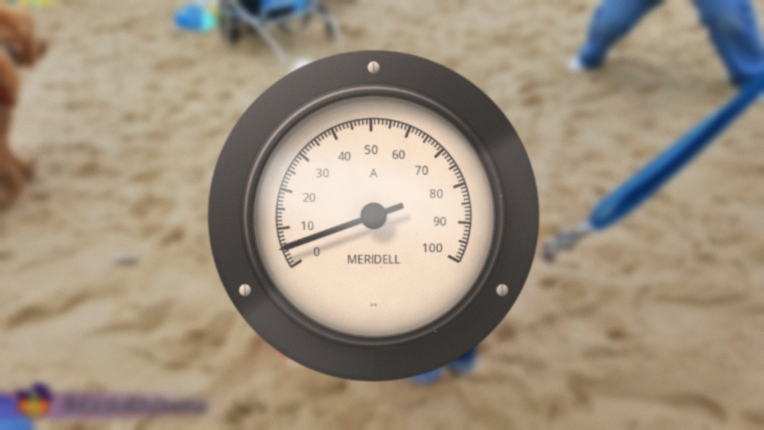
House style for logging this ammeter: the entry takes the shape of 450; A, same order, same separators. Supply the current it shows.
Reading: 5; A
